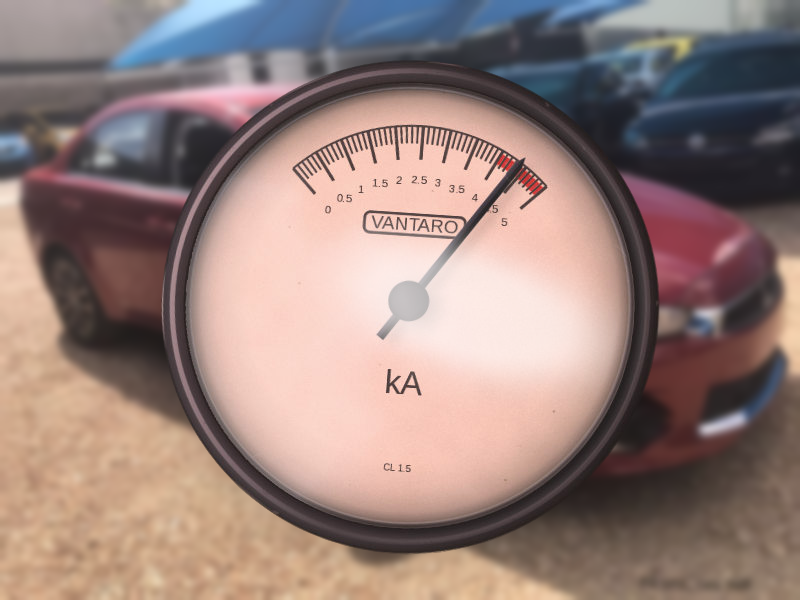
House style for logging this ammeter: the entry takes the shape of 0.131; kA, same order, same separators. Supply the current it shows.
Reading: 4.4; kA
